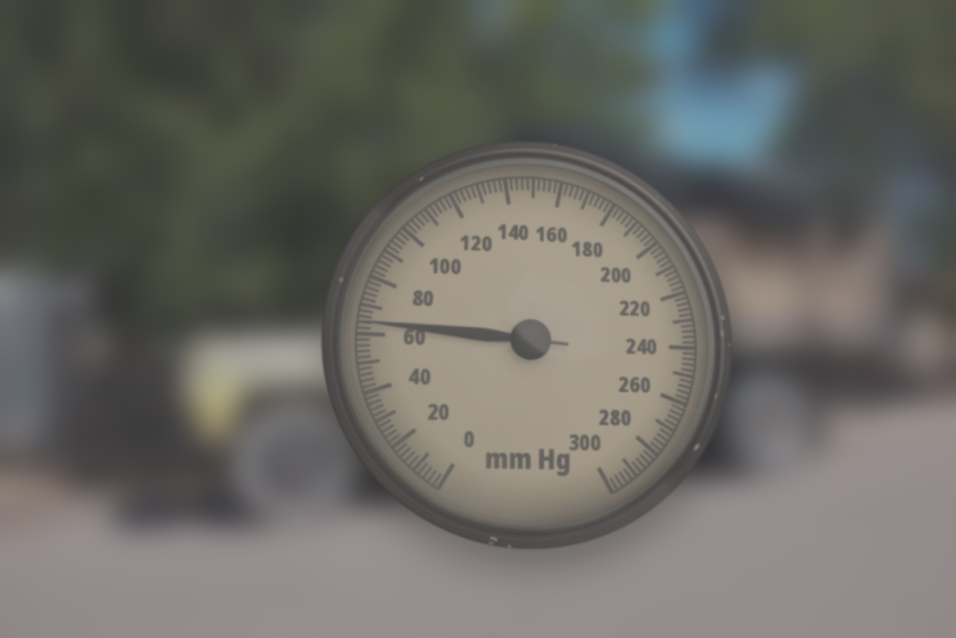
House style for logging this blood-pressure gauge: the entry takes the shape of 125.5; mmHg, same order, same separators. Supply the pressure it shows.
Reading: 64; mmHg
